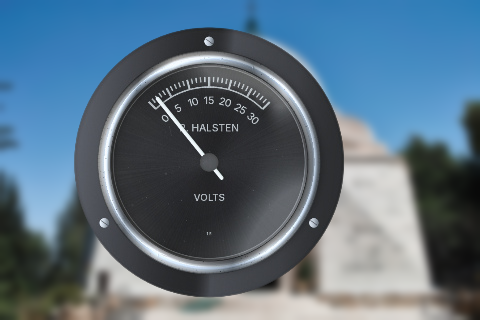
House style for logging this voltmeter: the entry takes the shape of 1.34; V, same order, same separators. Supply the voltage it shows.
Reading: 2; V
